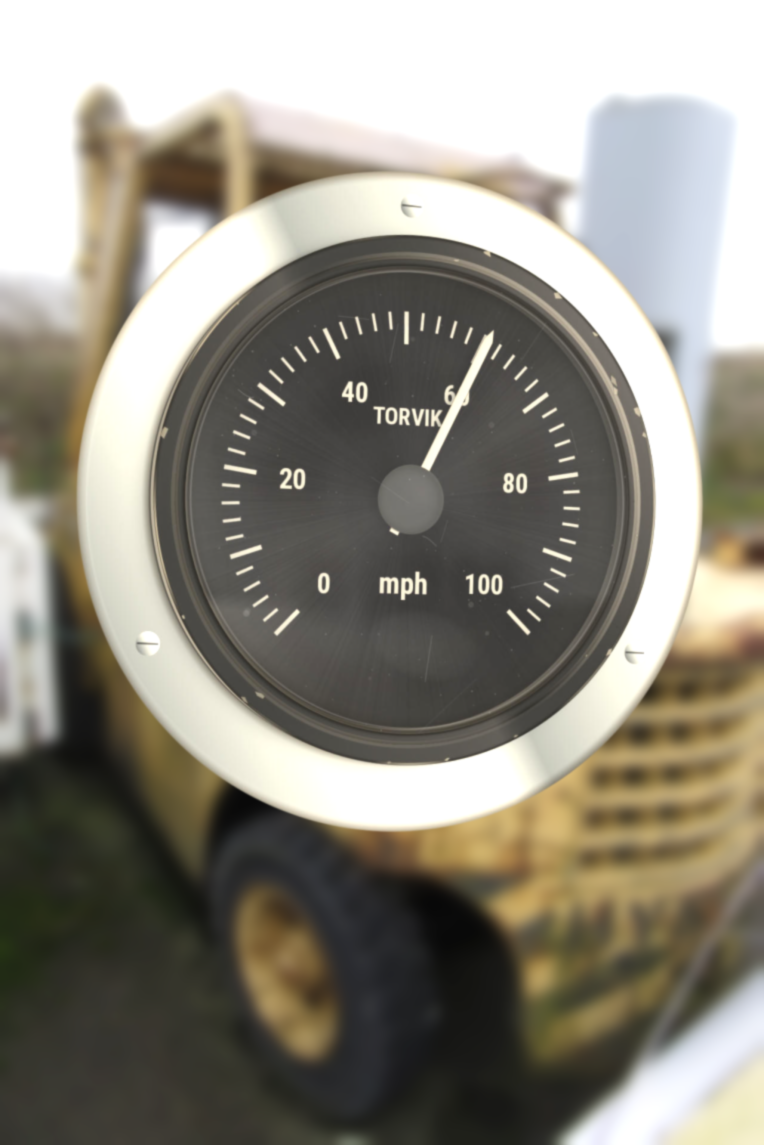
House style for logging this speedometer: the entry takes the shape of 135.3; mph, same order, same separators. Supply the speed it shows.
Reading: 60; mph
